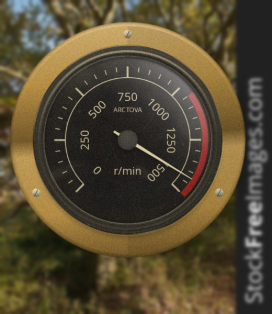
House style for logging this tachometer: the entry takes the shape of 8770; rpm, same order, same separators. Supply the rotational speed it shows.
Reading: 1425; rpm
